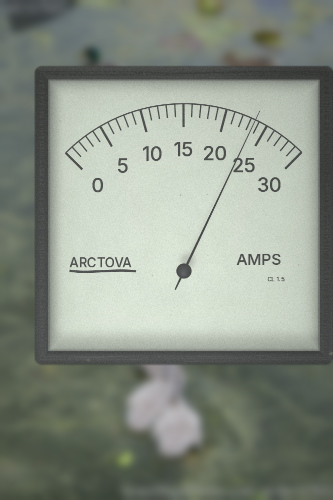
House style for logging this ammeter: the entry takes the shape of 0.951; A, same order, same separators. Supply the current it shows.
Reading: 23.5; A
